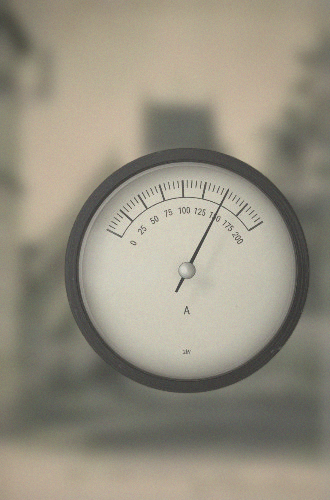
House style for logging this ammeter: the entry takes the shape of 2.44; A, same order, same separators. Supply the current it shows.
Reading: 150; A
